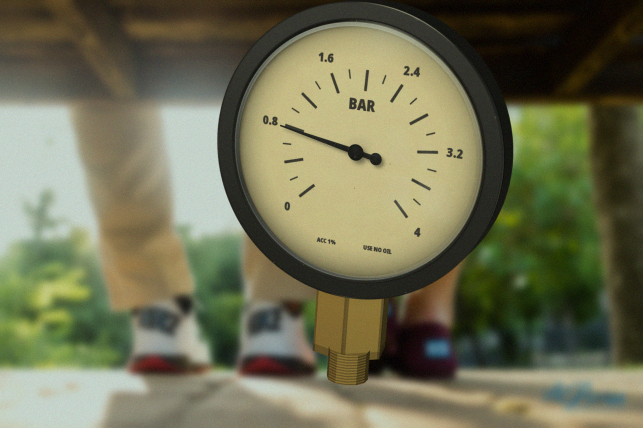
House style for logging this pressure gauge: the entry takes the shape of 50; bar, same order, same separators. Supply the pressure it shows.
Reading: 0.8; bar
